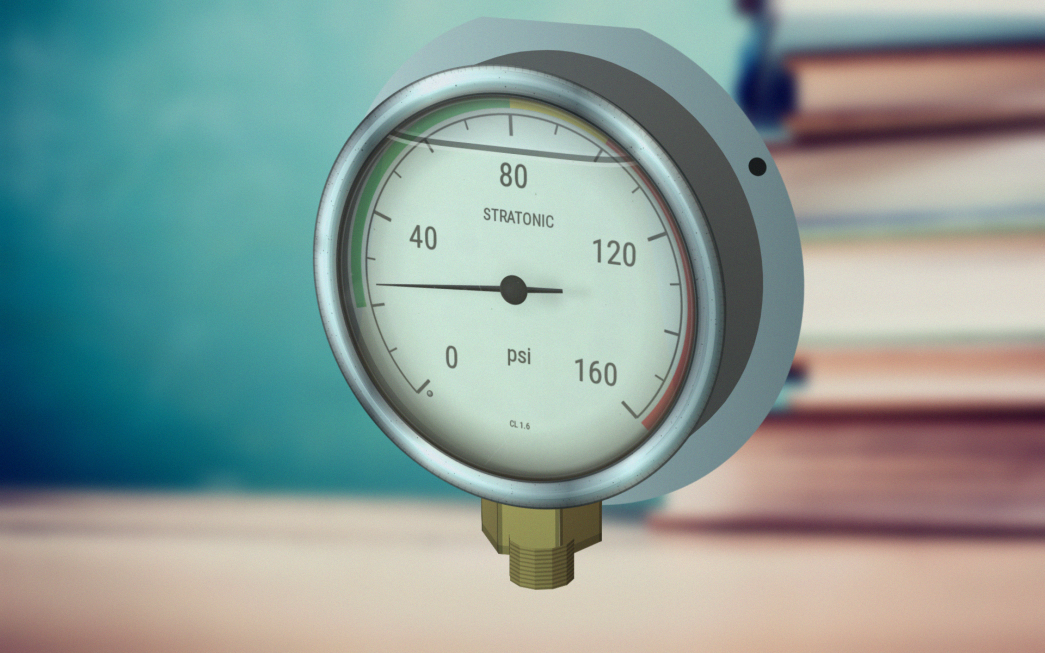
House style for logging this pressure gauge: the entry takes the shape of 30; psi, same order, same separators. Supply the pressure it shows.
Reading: 25; psi
